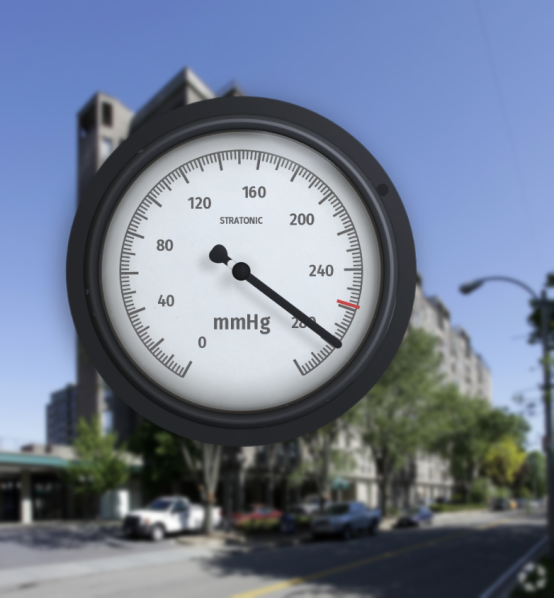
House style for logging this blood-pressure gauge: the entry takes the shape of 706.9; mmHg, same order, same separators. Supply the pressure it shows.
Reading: 278; mmHg
